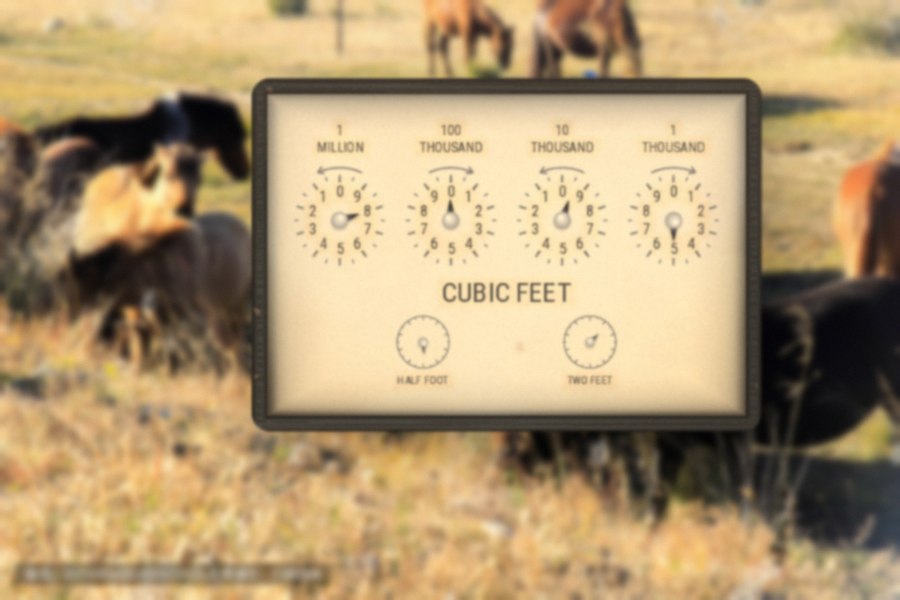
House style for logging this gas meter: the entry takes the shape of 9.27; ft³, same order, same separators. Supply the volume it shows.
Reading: 799500; ft³
